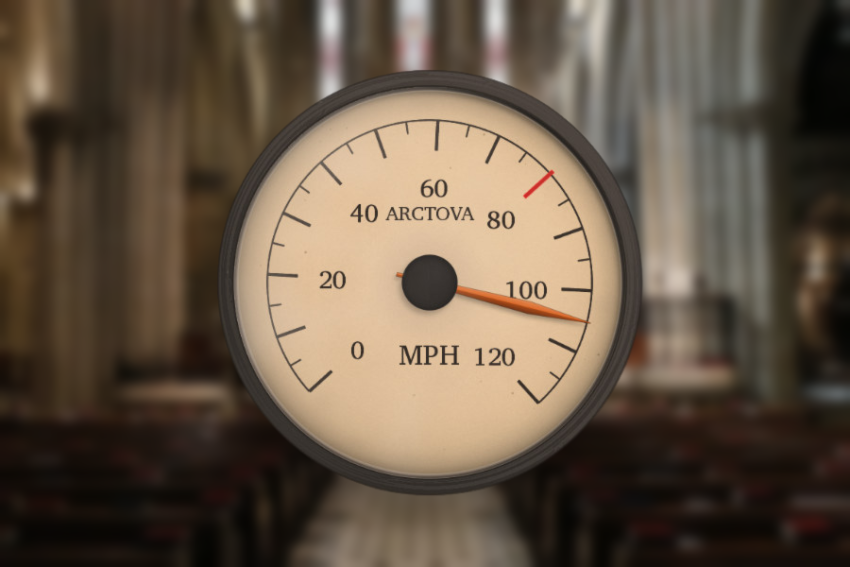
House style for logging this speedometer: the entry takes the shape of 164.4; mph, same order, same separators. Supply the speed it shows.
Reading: 105; mph
